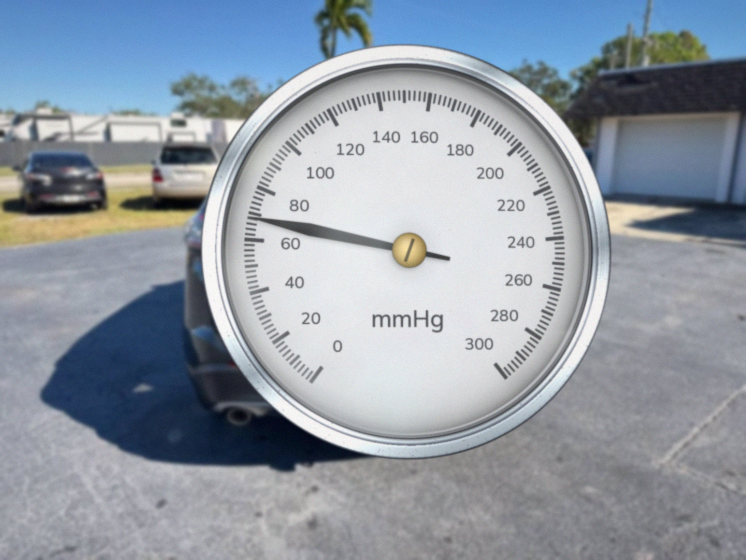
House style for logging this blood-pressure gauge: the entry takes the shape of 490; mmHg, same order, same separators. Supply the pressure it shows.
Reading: 68; mmHg
